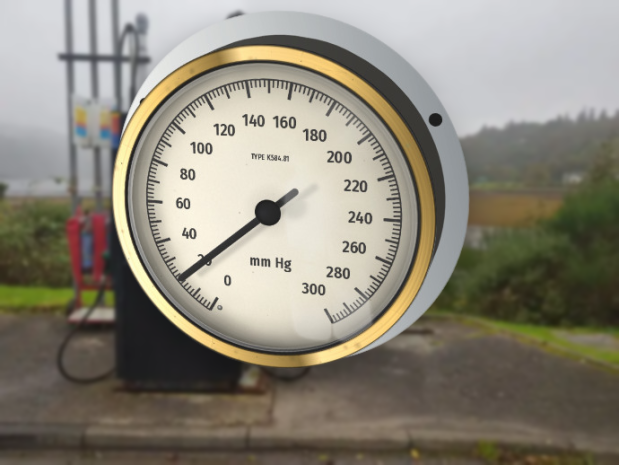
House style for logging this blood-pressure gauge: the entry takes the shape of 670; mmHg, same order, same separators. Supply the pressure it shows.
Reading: 20; mmHg
